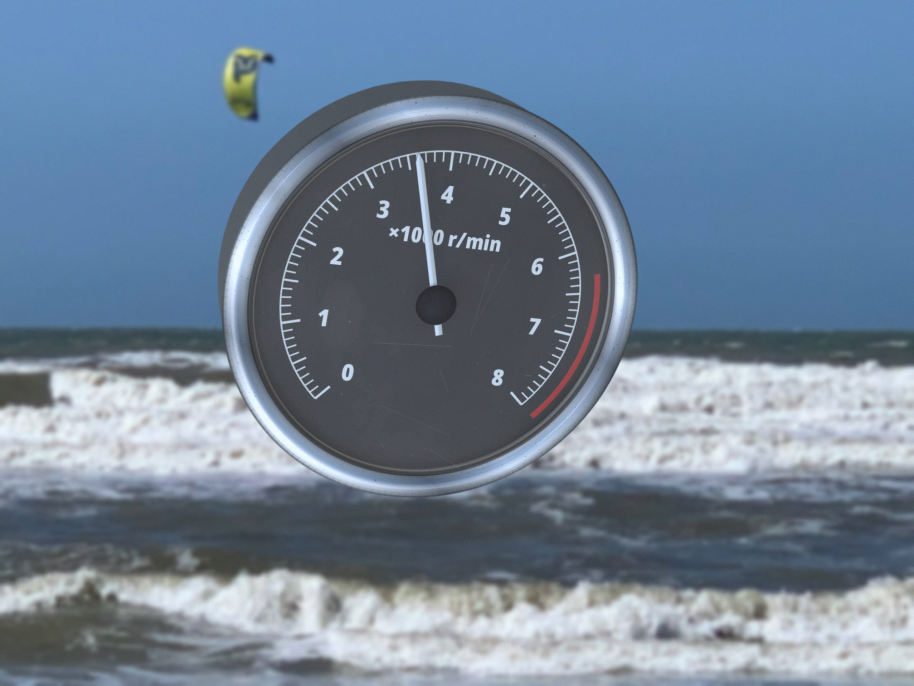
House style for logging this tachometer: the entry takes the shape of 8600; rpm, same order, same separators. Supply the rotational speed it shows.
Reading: 3600; rpm
